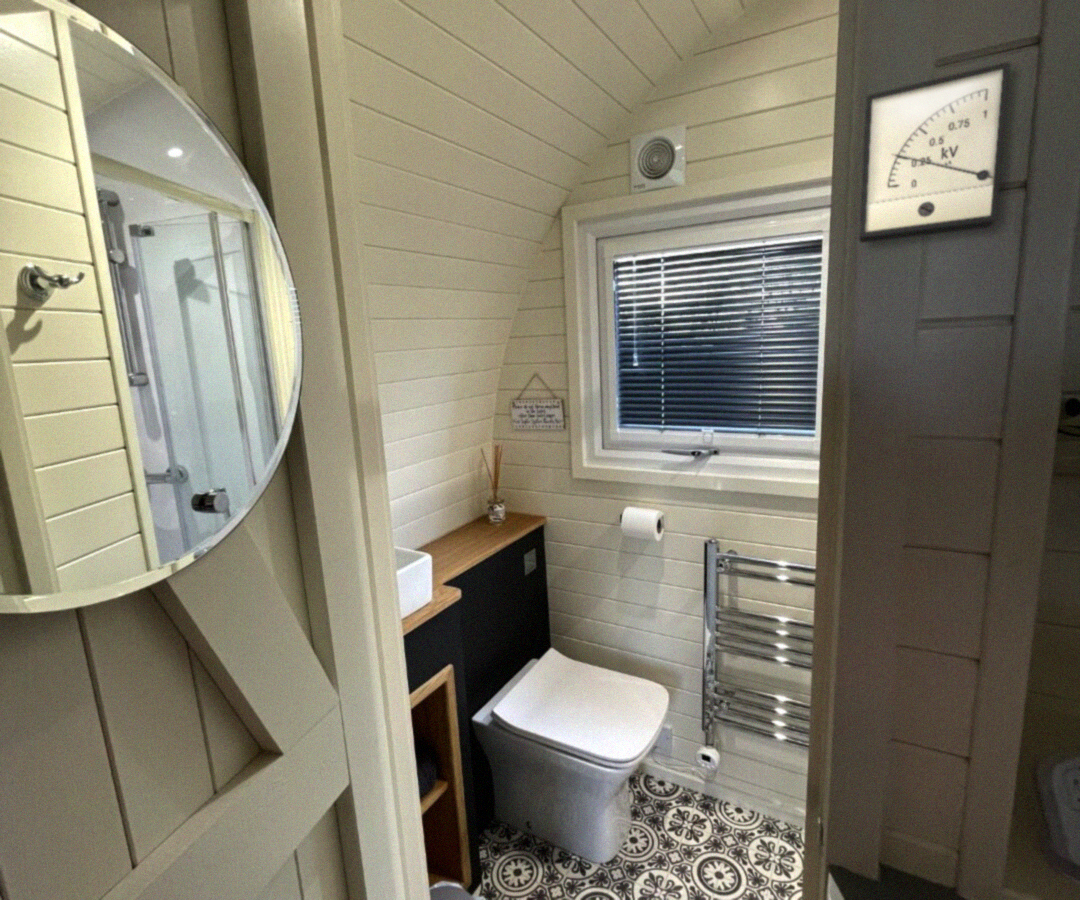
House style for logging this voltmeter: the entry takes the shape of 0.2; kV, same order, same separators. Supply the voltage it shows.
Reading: 0.25; kV
